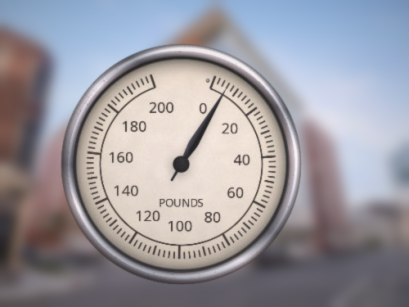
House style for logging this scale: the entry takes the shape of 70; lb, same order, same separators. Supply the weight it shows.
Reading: 6; lb
